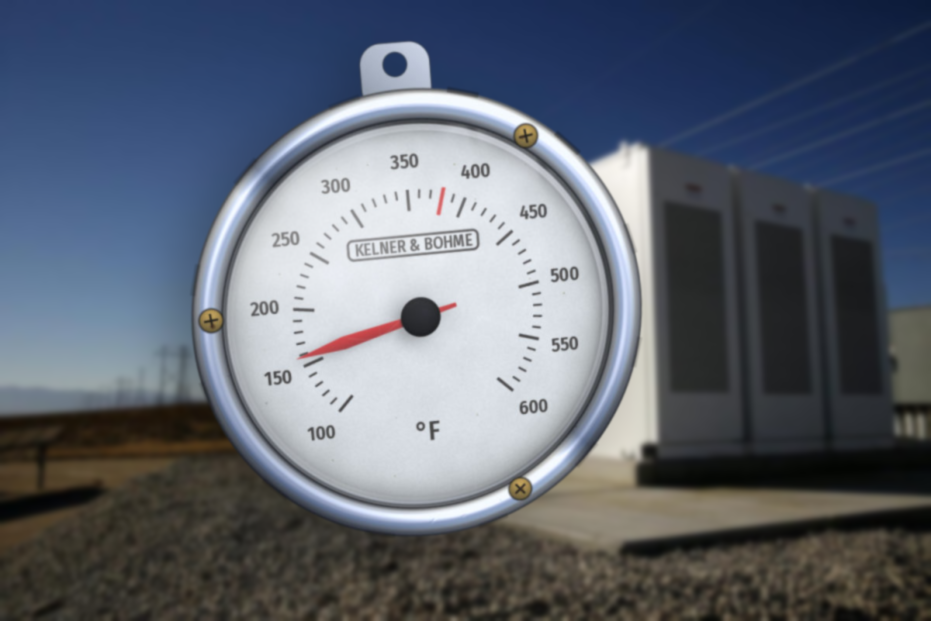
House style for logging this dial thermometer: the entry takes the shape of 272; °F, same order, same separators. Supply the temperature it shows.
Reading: 160; °F
